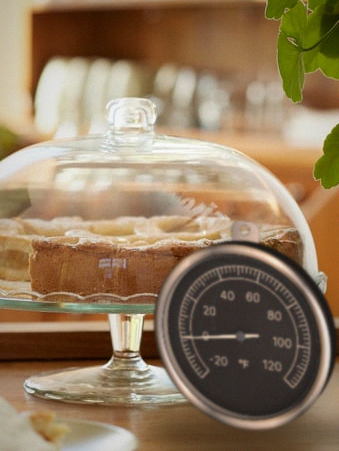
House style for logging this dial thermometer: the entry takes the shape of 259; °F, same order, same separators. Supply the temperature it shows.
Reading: 0; °F
